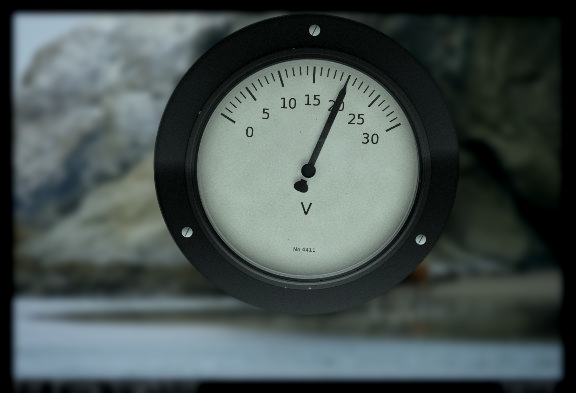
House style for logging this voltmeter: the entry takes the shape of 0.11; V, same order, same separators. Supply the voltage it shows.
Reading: 20; V
